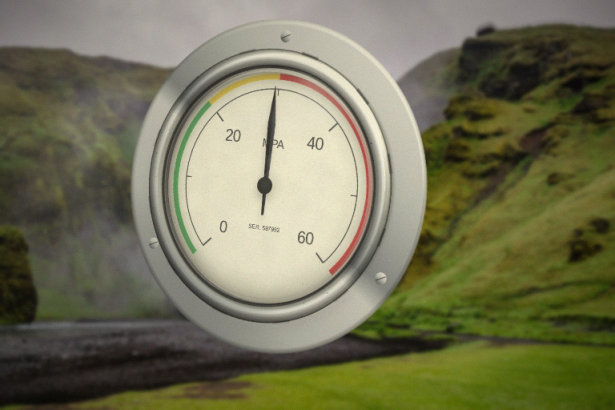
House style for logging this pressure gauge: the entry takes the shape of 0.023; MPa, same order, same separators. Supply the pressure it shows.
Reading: 30; MPa
